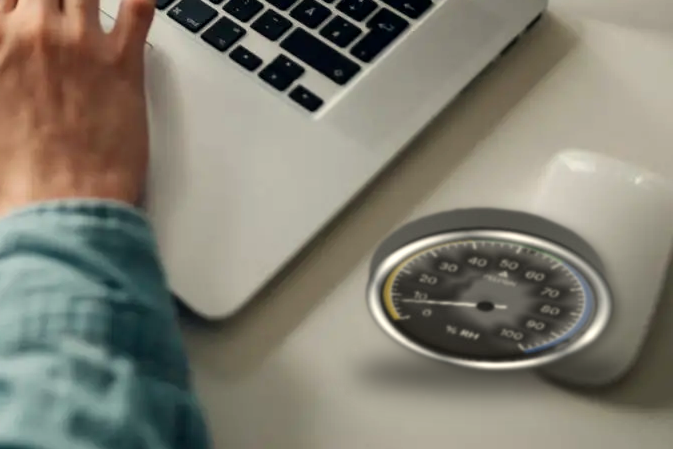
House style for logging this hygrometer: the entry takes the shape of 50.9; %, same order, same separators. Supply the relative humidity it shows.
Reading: 10; %
